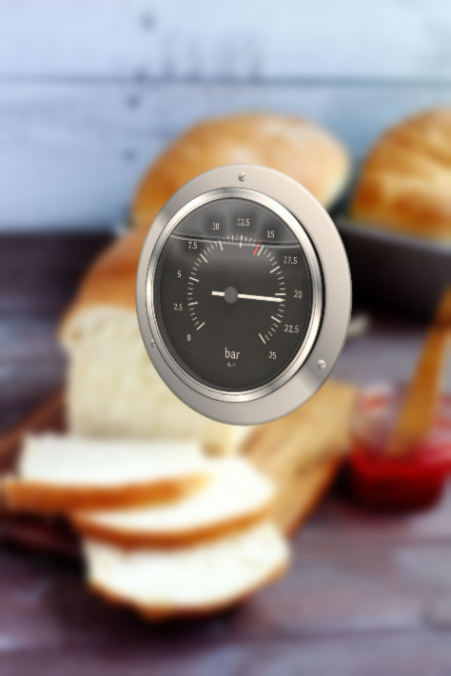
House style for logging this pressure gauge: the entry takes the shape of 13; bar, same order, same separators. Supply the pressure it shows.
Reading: 20.5; bar
